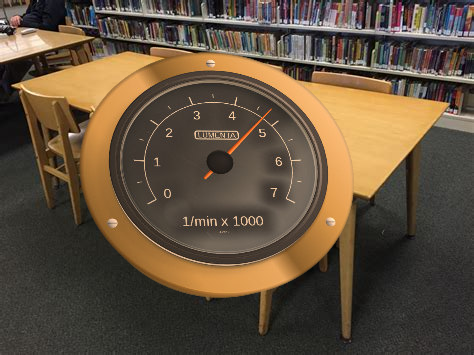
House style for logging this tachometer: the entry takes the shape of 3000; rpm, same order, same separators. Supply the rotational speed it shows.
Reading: 4750; rpm
